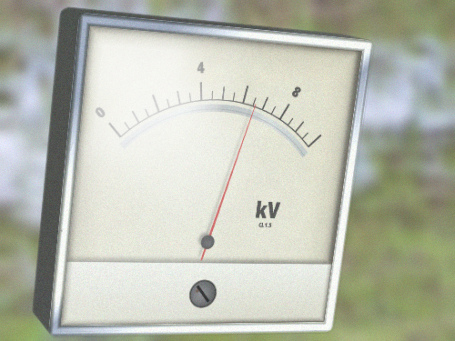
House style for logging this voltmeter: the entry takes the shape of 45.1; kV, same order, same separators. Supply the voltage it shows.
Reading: 6.5; kV
